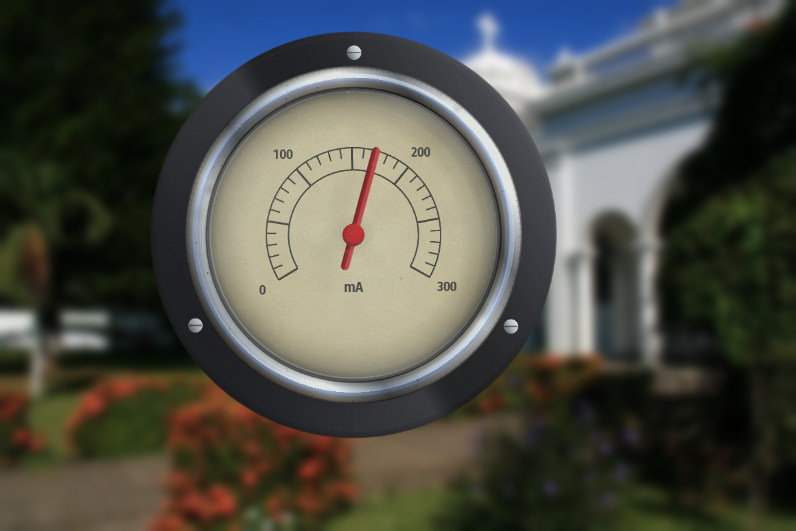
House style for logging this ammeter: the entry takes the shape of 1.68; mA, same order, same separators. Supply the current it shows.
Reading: 170; mA
